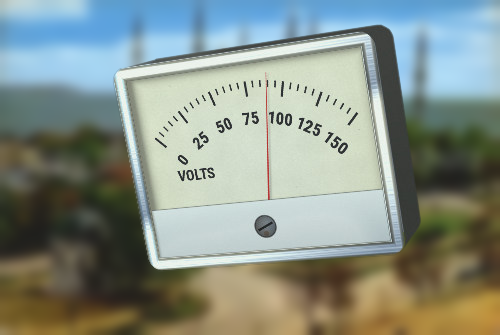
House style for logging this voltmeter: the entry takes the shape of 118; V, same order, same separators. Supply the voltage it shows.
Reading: 90; V
